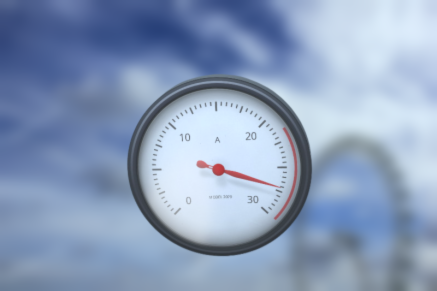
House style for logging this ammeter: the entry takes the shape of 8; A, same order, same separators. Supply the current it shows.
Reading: 27; A
